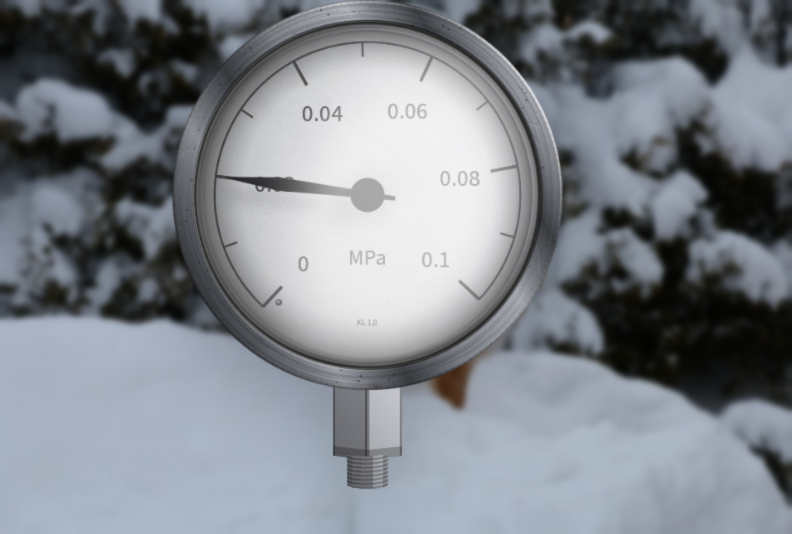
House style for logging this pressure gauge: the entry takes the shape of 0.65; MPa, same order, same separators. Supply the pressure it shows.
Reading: 0.02; MPa
